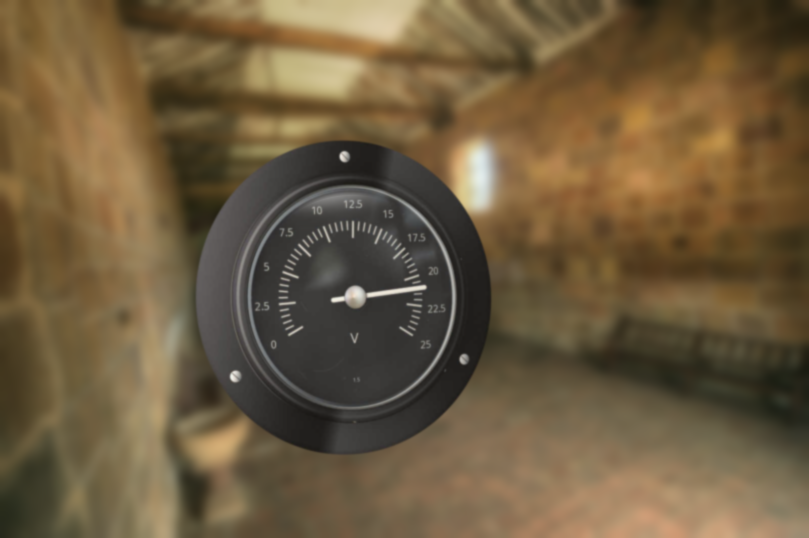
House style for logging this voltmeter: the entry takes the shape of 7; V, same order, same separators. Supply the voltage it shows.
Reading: 21; V
